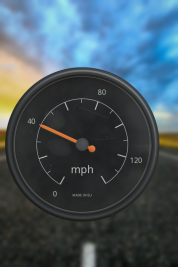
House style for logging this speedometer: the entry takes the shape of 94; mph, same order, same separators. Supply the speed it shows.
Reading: 40; mph
